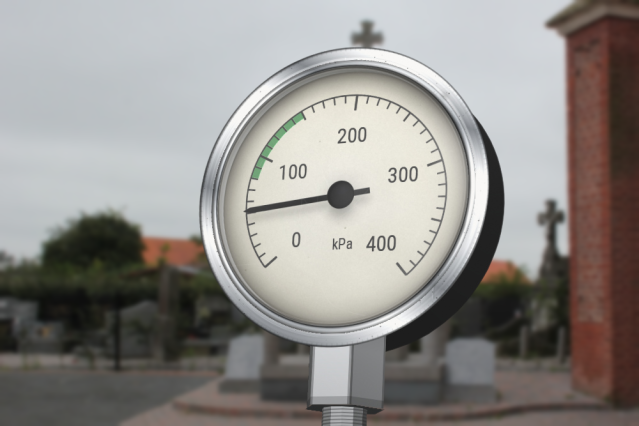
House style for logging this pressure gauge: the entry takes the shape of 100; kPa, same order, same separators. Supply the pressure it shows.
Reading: 50; kPa
